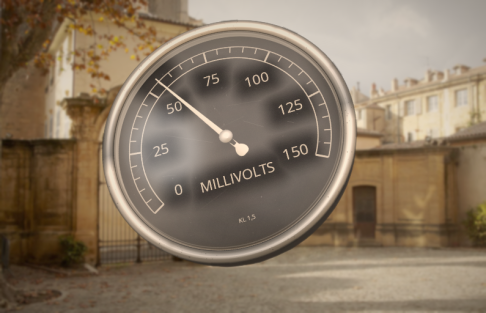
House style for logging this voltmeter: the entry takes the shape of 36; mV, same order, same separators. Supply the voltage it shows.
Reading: 55; mV
